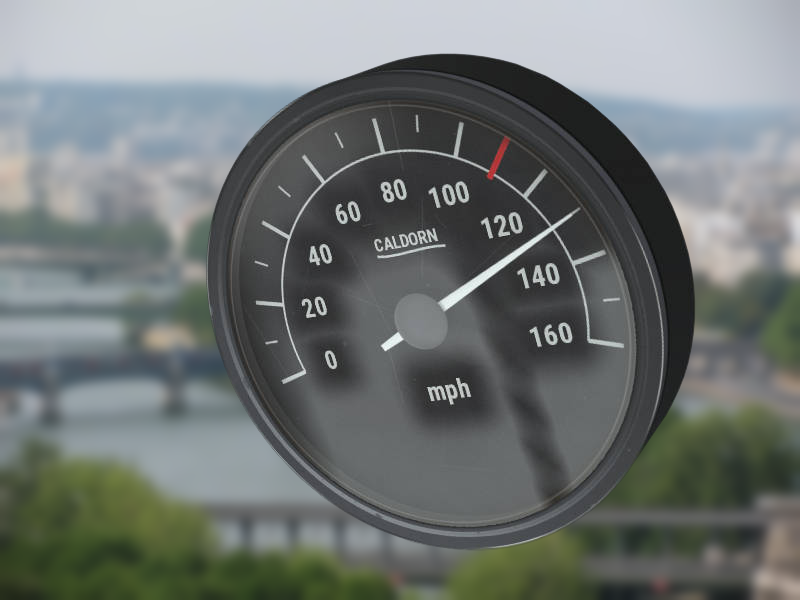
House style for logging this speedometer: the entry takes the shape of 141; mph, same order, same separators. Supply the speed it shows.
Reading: 130; mph
